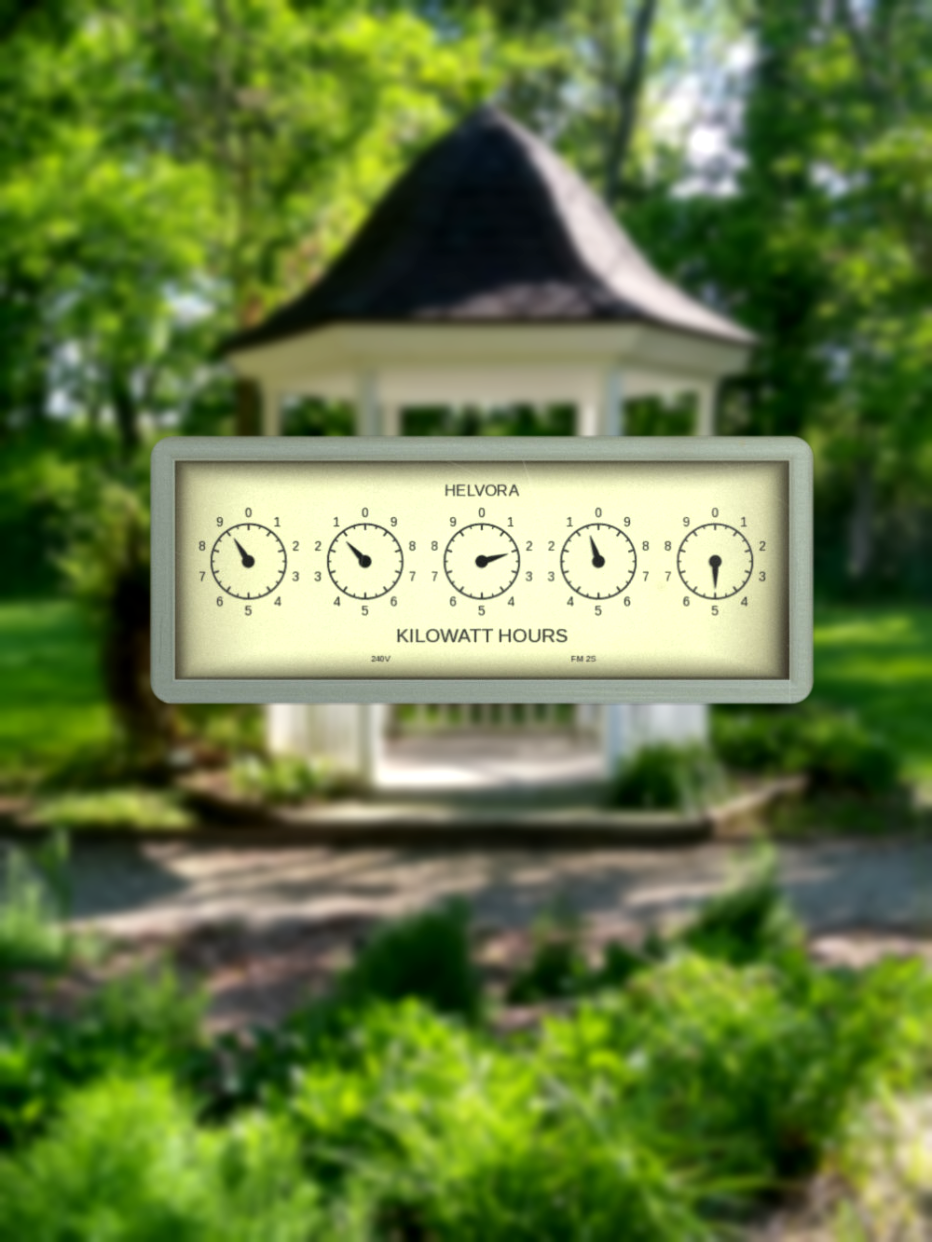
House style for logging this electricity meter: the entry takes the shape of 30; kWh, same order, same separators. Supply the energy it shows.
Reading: 91205; kWh
